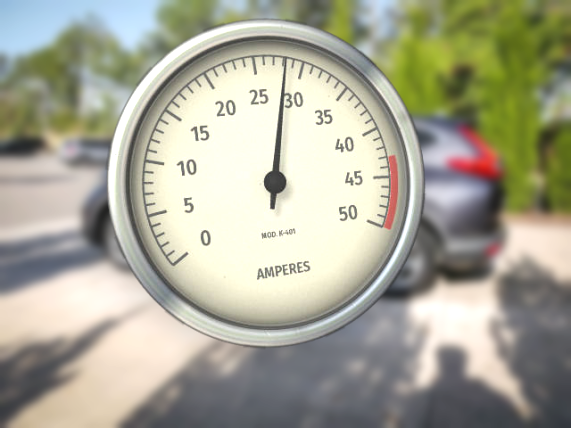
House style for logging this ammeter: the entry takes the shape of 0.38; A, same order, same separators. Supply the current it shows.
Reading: 28; A
